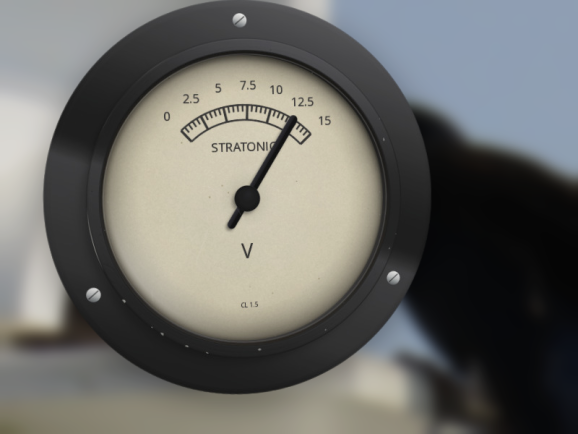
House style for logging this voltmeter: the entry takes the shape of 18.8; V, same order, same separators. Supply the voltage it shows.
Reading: 12.5; V
